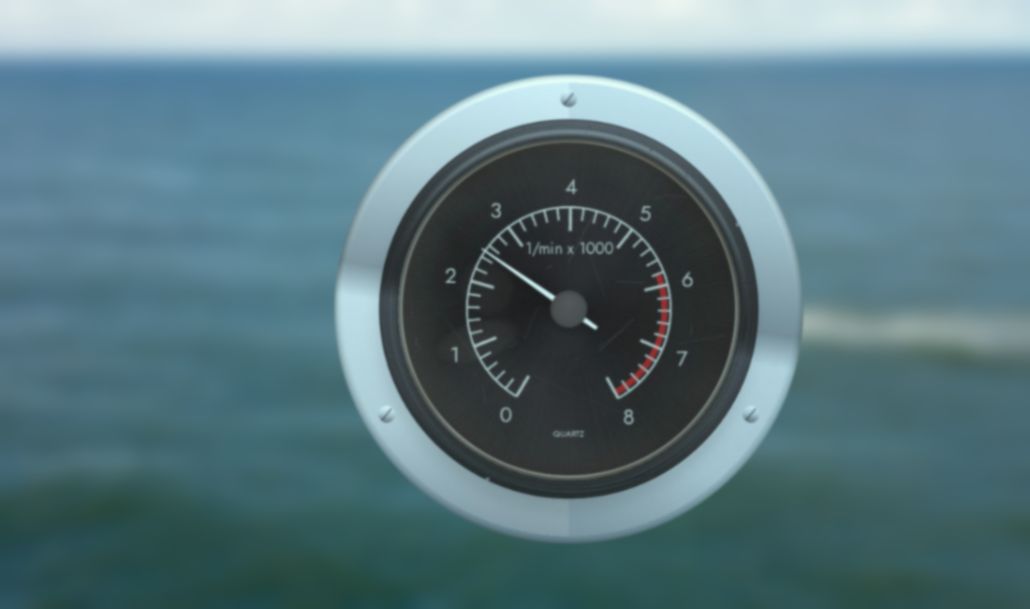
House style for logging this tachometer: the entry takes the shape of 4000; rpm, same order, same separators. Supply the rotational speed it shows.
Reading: 2500; rpm
